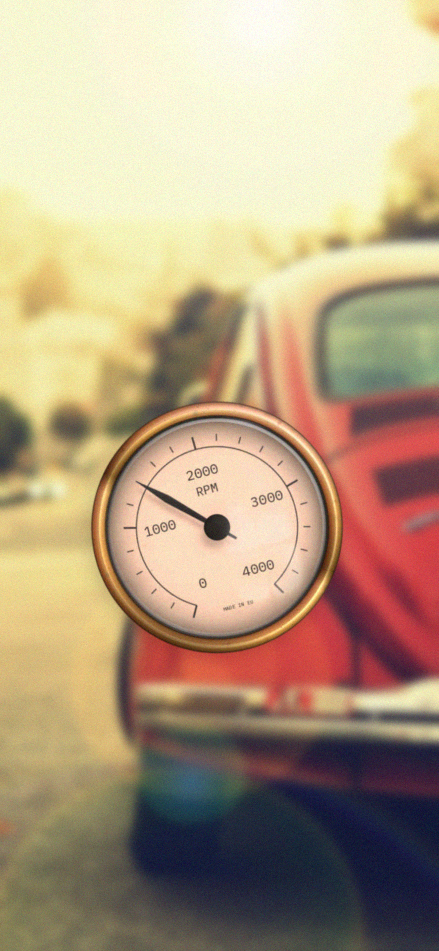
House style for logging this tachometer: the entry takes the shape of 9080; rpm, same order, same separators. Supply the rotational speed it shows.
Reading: 1400; rpm
